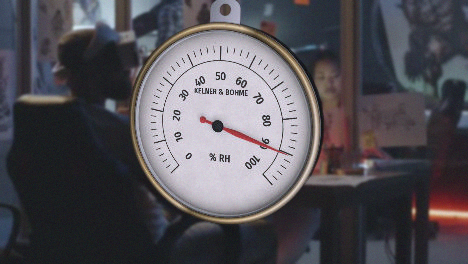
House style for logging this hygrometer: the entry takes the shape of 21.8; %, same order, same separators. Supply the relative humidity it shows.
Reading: 90; %
